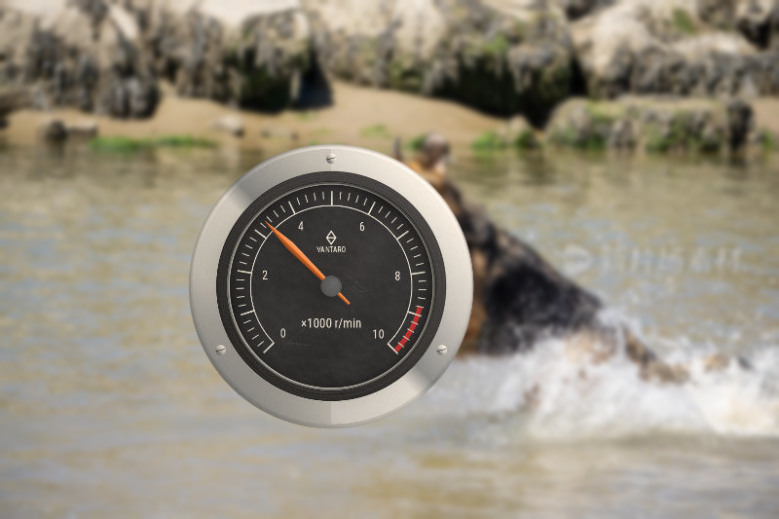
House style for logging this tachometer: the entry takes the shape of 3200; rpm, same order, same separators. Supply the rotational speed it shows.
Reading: 3300; rpm
